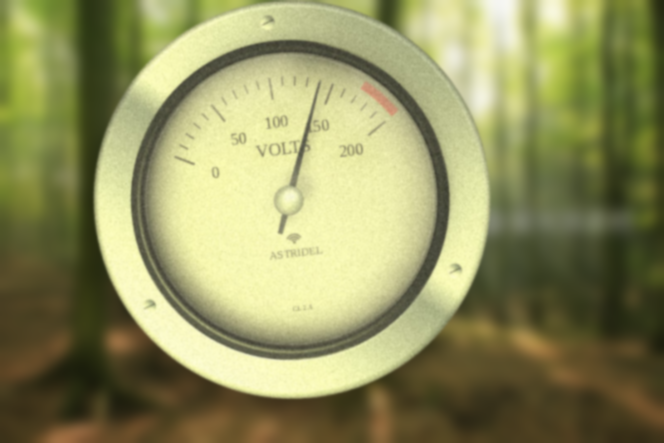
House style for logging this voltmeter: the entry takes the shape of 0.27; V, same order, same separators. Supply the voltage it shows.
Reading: 140; V
